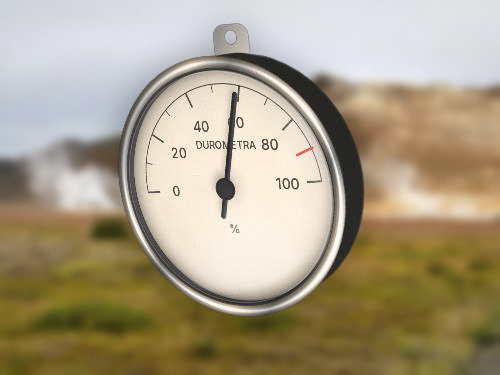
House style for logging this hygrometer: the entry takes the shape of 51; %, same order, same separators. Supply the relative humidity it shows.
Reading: 60; %
